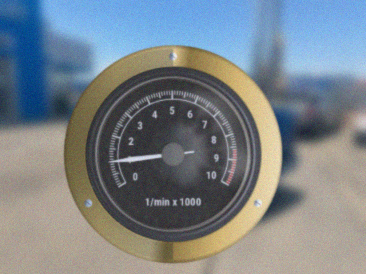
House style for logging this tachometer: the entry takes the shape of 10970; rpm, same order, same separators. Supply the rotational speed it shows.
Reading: 1000; rpm
